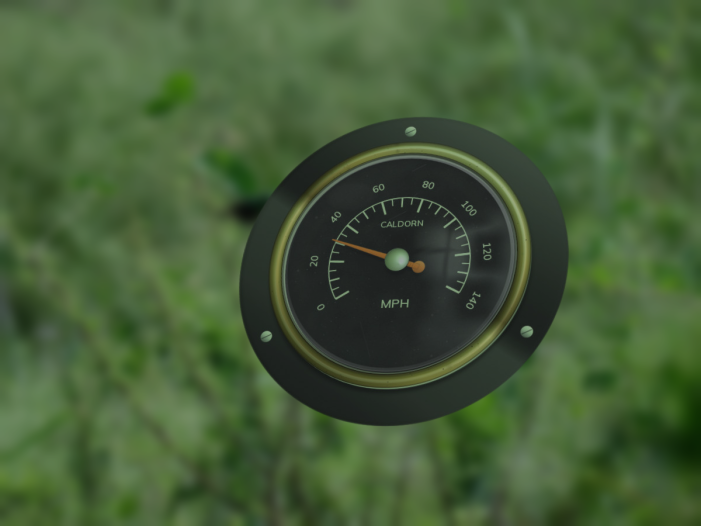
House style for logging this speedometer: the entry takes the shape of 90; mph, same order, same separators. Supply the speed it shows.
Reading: 30; mph
